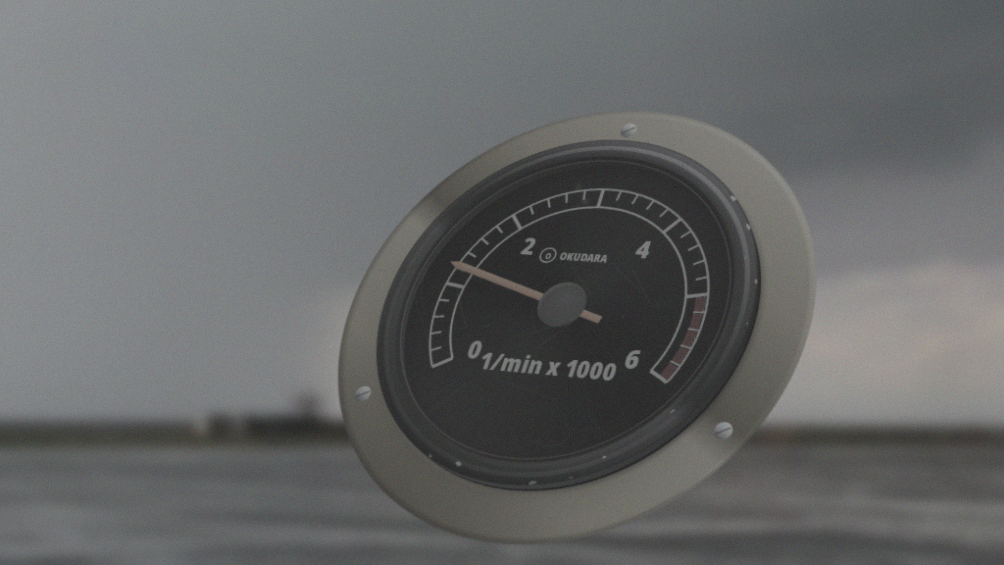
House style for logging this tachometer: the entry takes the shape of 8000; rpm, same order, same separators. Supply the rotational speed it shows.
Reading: 1200; rpm
